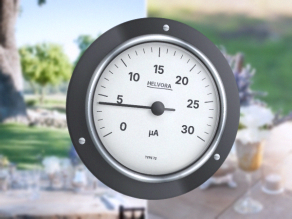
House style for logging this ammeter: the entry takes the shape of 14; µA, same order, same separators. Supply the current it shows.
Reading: 4; µA
